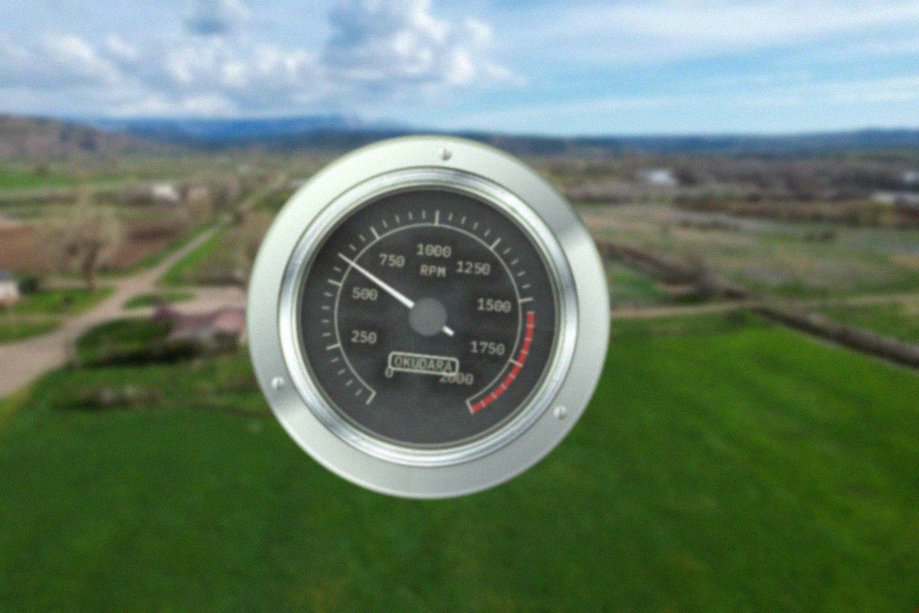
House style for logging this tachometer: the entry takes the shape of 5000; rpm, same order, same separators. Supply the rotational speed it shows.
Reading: 600; rpm
